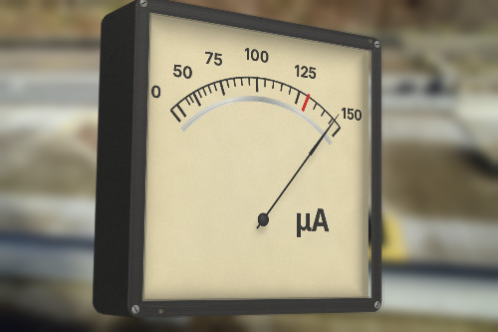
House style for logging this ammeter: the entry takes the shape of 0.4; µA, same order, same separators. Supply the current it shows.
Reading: 145; µA
